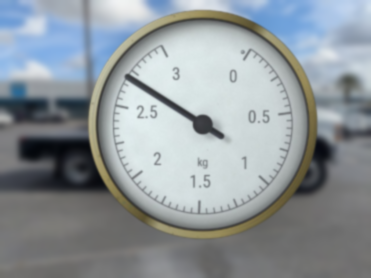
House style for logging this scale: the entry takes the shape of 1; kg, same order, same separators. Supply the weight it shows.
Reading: 2.7; kg
